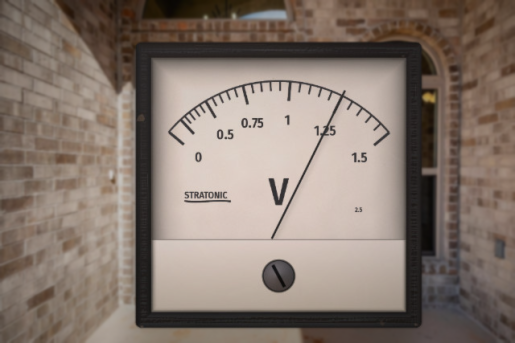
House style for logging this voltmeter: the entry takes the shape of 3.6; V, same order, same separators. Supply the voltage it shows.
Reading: 1.25; V
